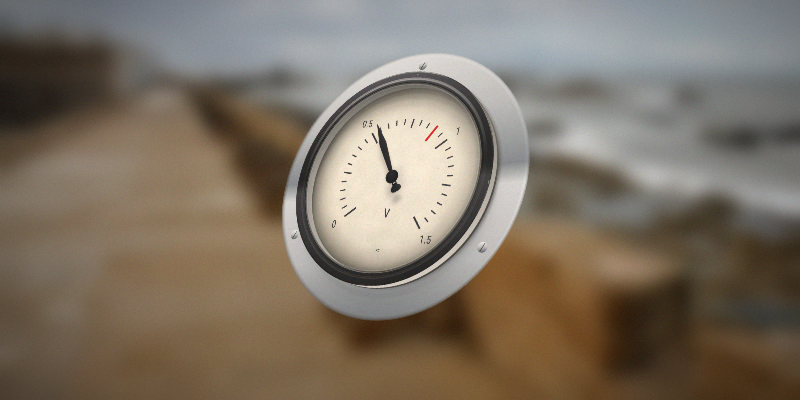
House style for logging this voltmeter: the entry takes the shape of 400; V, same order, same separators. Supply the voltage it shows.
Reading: 0.55; V
